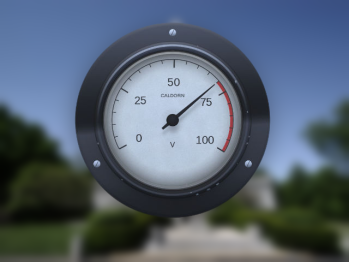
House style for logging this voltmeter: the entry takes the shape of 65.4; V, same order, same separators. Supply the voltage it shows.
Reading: 70; V
